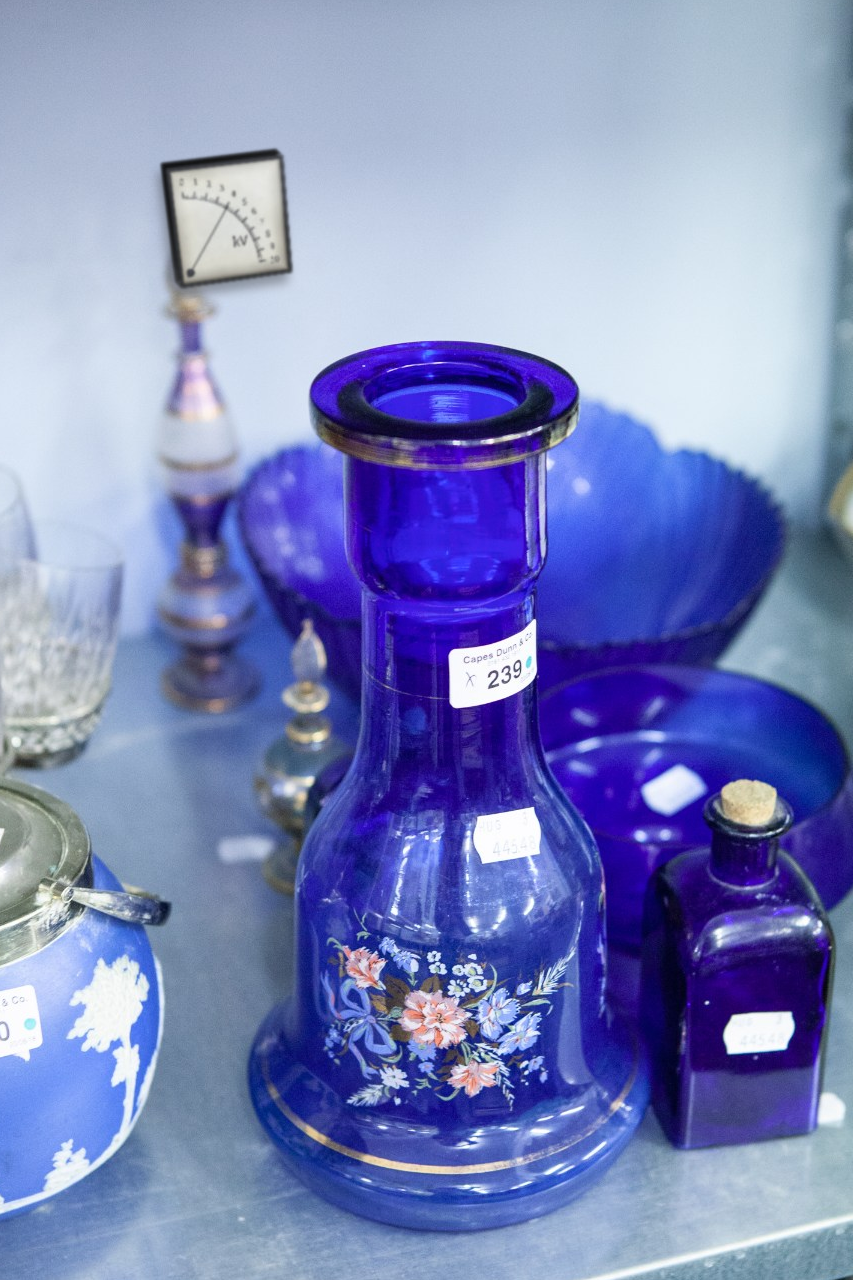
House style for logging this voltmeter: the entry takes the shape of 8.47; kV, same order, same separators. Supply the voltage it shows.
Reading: 4; kV
